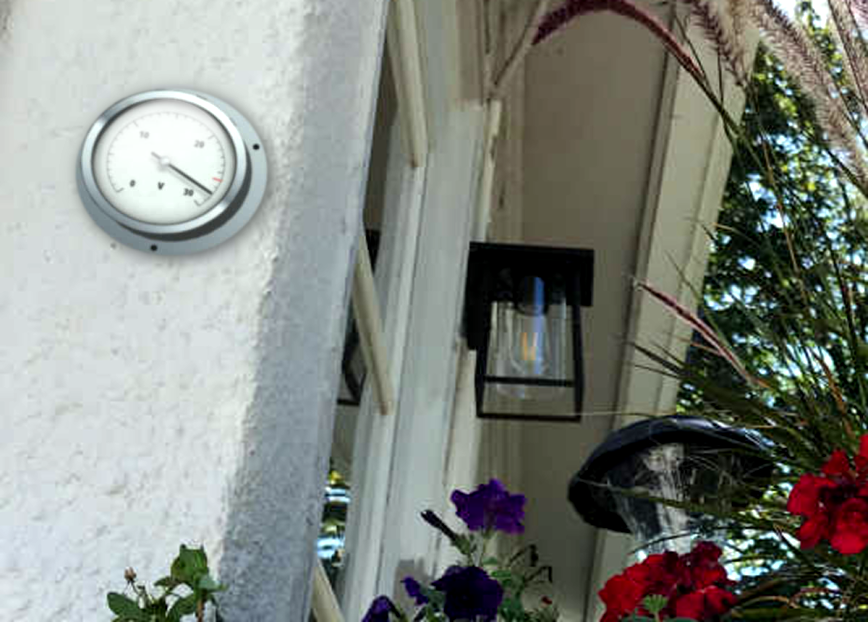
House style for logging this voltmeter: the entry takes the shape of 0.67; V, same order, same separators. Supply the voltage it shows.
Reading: 28; V
